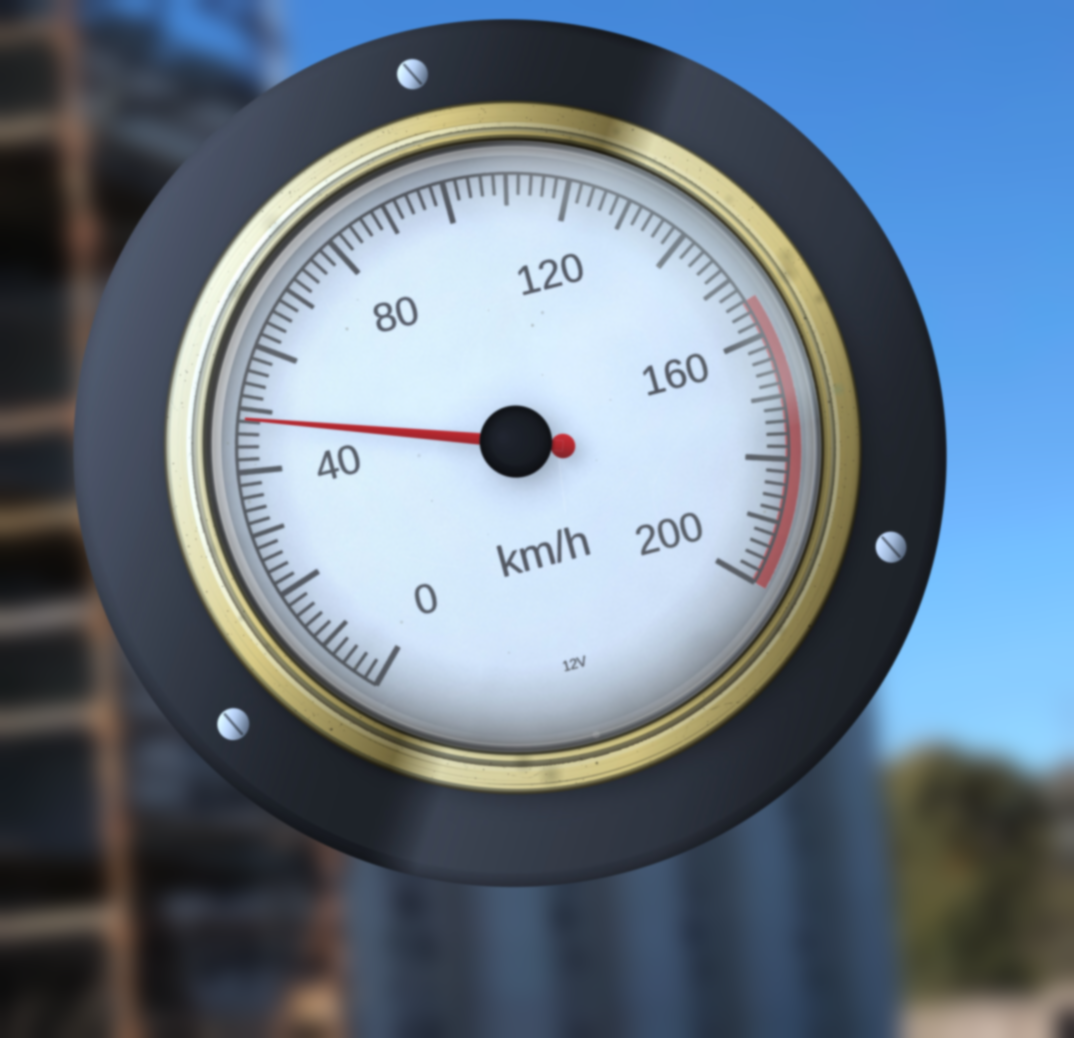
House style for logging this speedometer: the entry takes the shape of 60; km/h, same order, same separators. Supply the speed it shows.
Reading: 48; km/h
